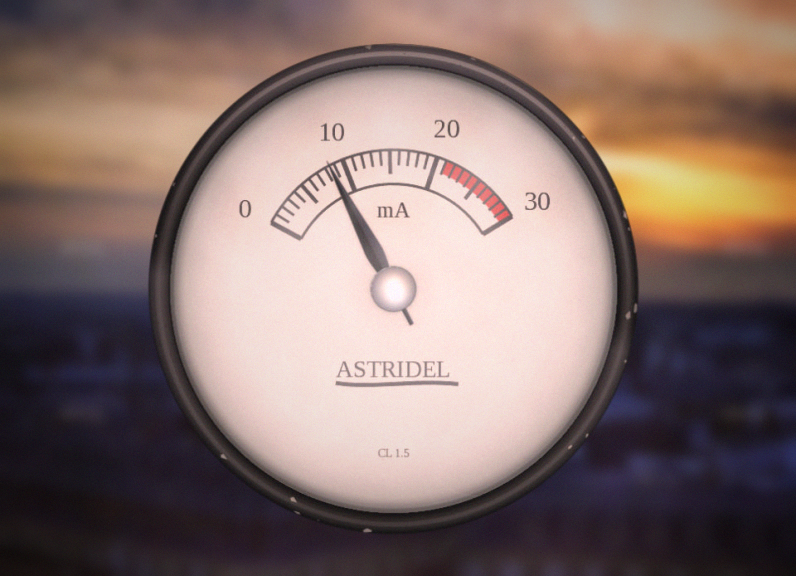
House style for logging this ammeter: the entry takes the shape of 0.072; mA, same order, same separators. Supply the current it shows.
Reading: 8.5; mA
